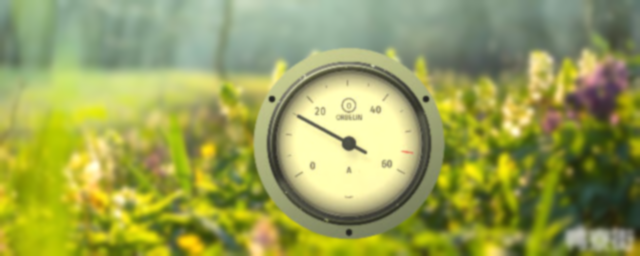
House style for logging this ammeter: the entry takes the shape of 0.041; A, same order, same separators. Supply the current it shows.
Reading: 15; A
